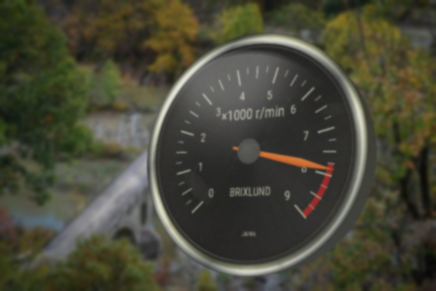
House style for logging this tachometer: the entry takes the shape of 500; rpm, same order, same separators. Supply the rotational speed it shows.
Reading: 7875; rpm
